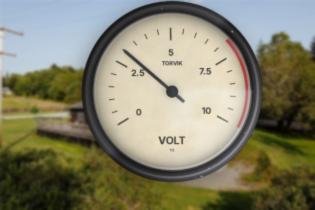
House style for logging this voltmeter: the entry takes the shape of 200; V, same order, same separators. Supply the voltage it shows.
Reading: 3; V
